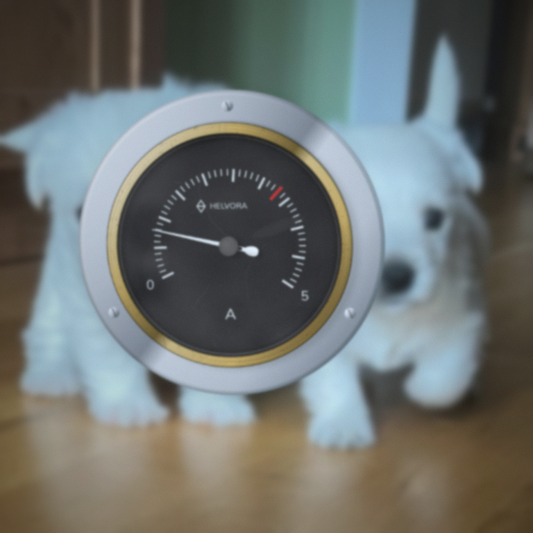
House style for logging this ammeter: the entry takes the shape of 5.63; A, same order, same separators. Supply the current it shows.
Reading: 0.8; A
